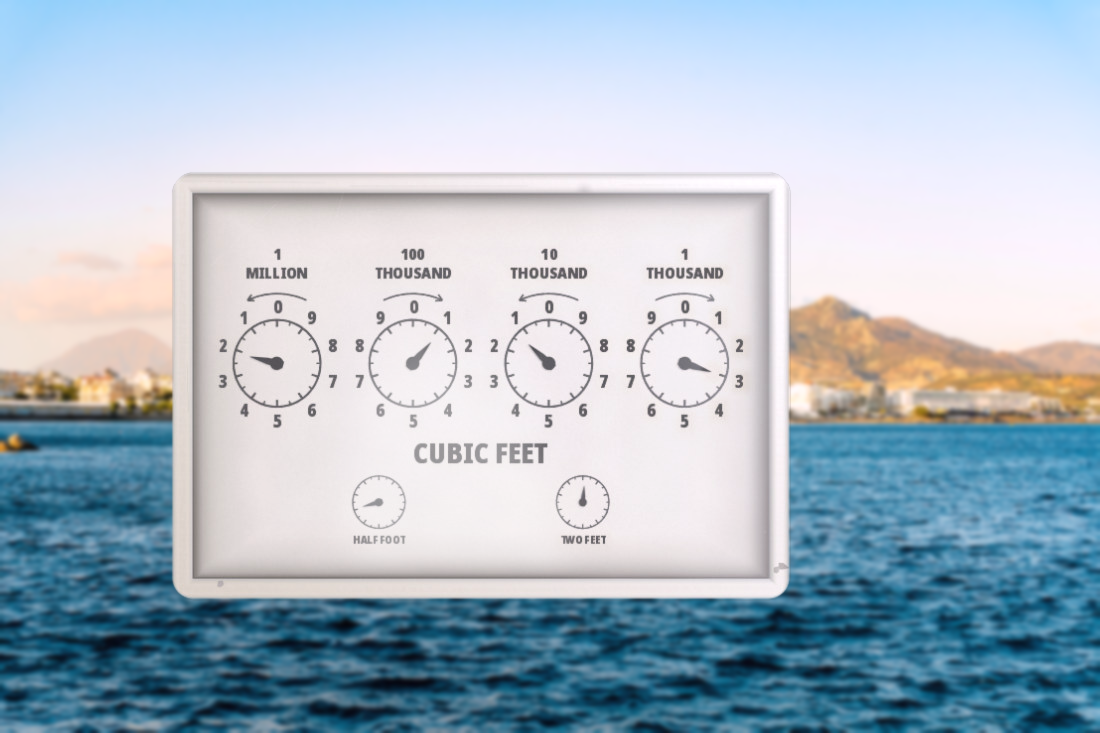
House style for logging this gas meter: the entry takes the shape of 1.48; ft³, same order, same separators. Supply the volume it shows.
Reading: 211300; ft³
